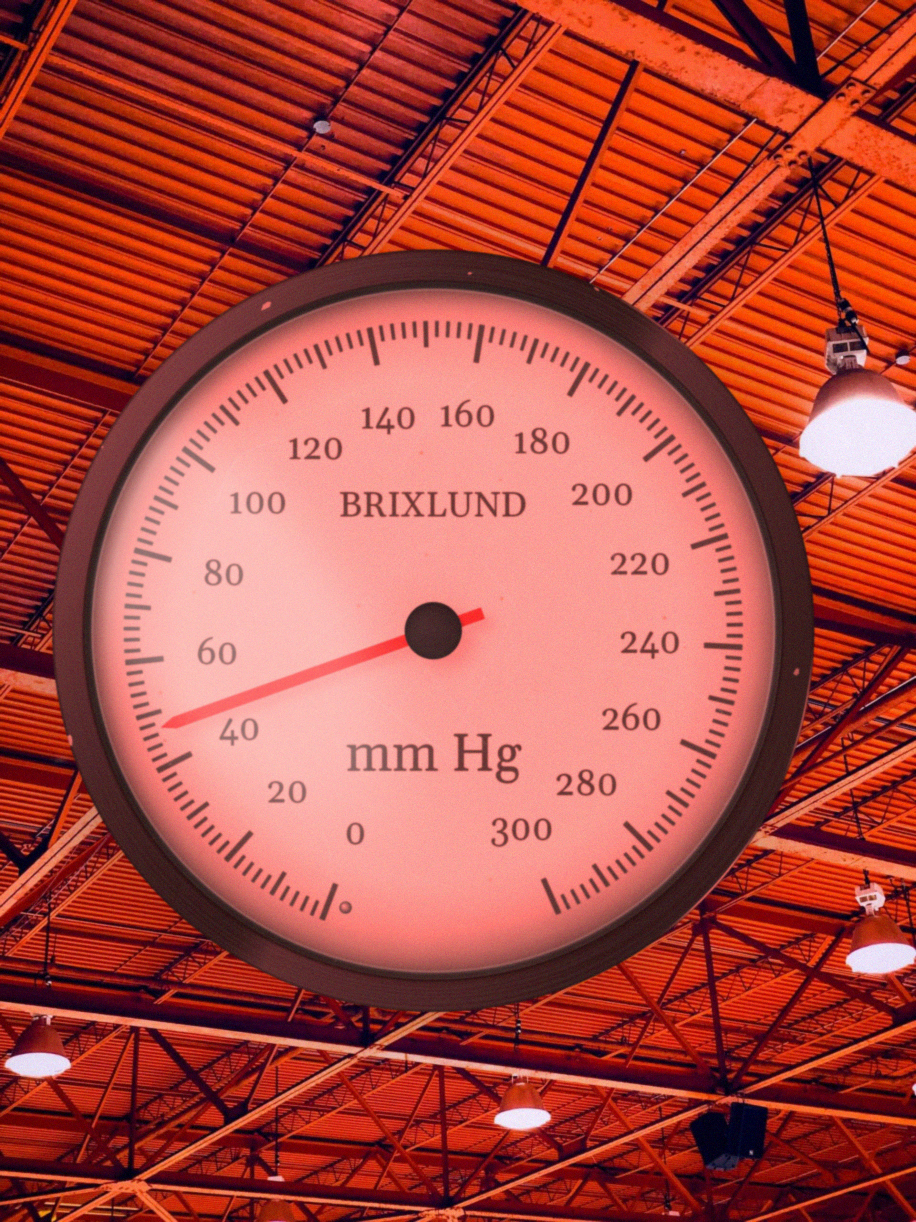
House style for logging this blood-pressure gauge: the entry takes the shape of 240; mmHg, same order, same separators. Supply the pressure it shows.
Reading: 47; mmHg
